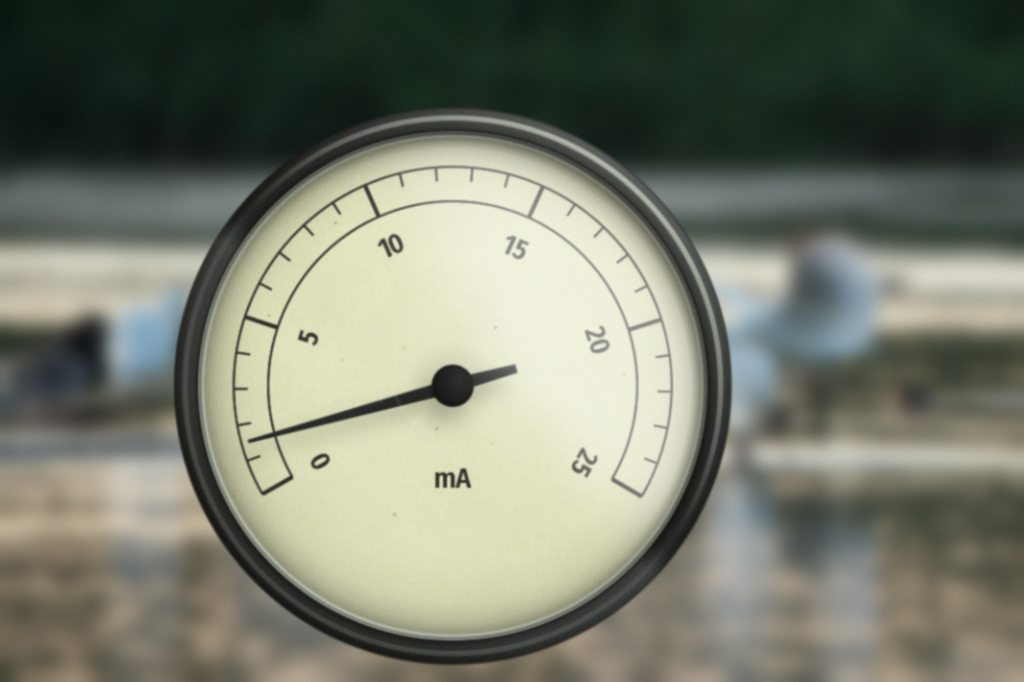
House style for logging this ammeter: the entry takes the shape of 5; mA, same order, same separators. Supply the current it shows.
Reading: 1.5; mA
